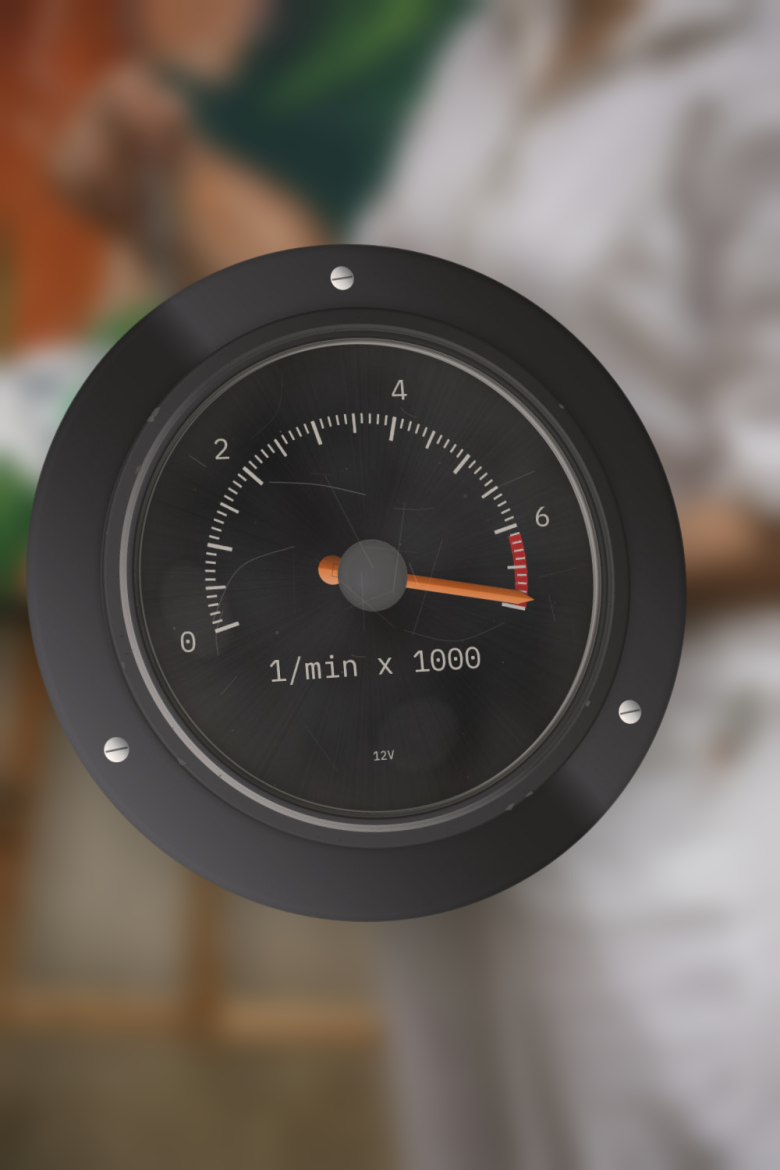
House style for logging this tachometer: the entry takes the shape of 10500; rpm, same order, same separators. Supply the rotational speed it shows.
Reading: 6900; rpm
